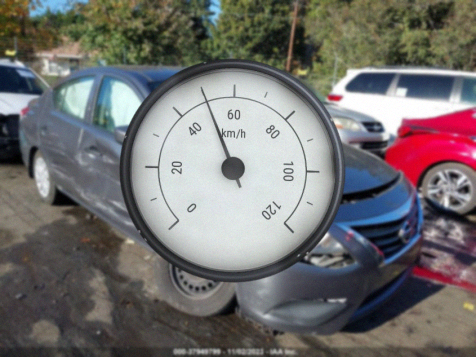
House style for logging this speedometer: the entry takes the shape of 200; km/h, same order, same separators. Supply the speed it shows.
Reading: 50; km/h
